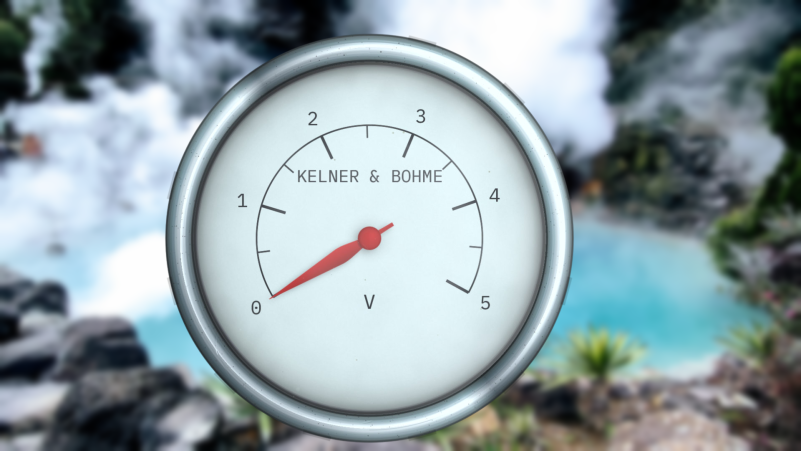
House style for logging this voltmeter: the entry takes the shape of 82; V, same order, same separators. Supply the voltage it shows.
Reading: 0; V
